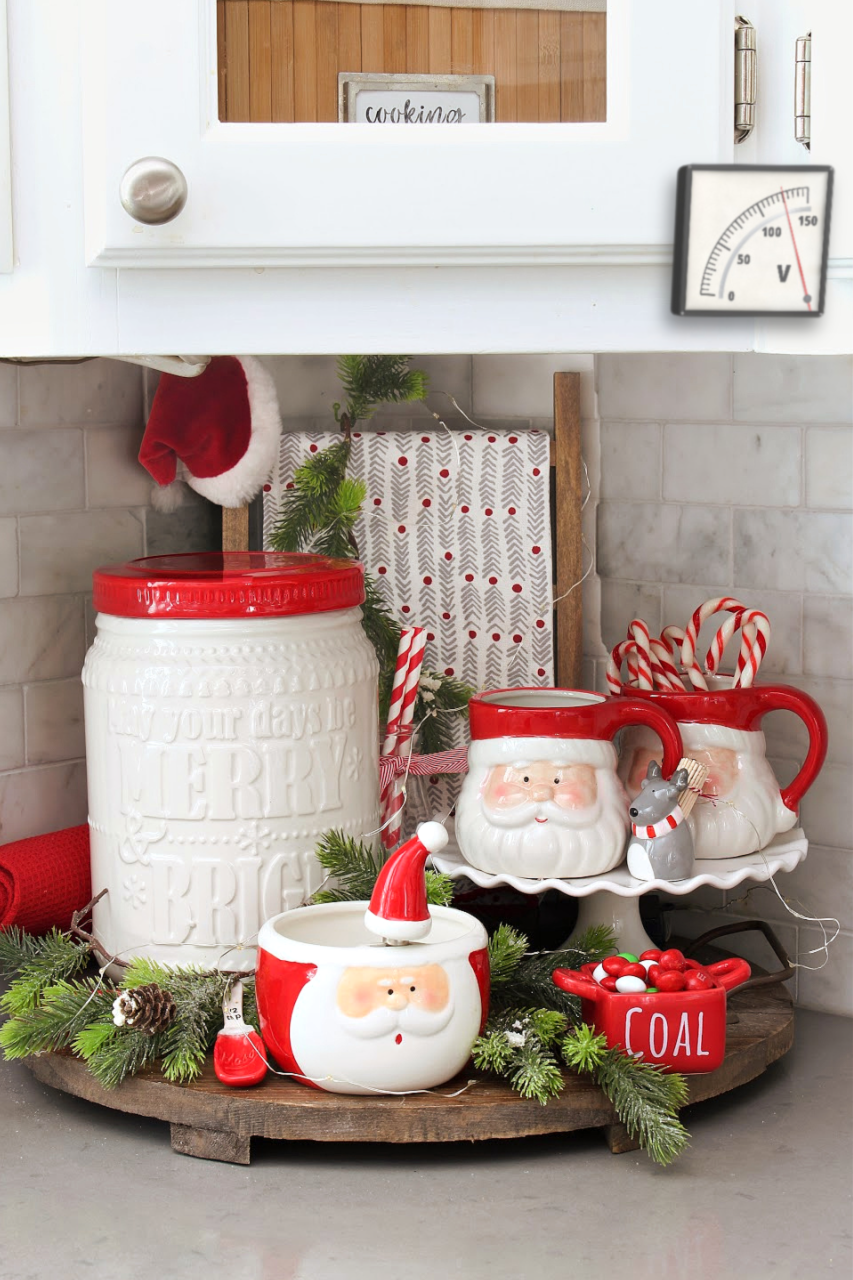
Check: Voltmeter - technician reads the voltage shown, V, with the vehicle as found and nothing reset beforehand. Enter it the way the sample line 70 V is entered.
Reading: 125 V
